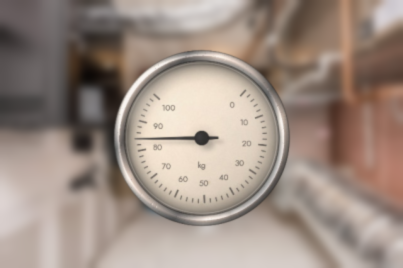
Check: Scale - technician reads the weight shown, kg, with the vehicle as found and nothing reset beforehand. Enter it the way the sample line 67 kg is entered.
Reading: 84 kg
